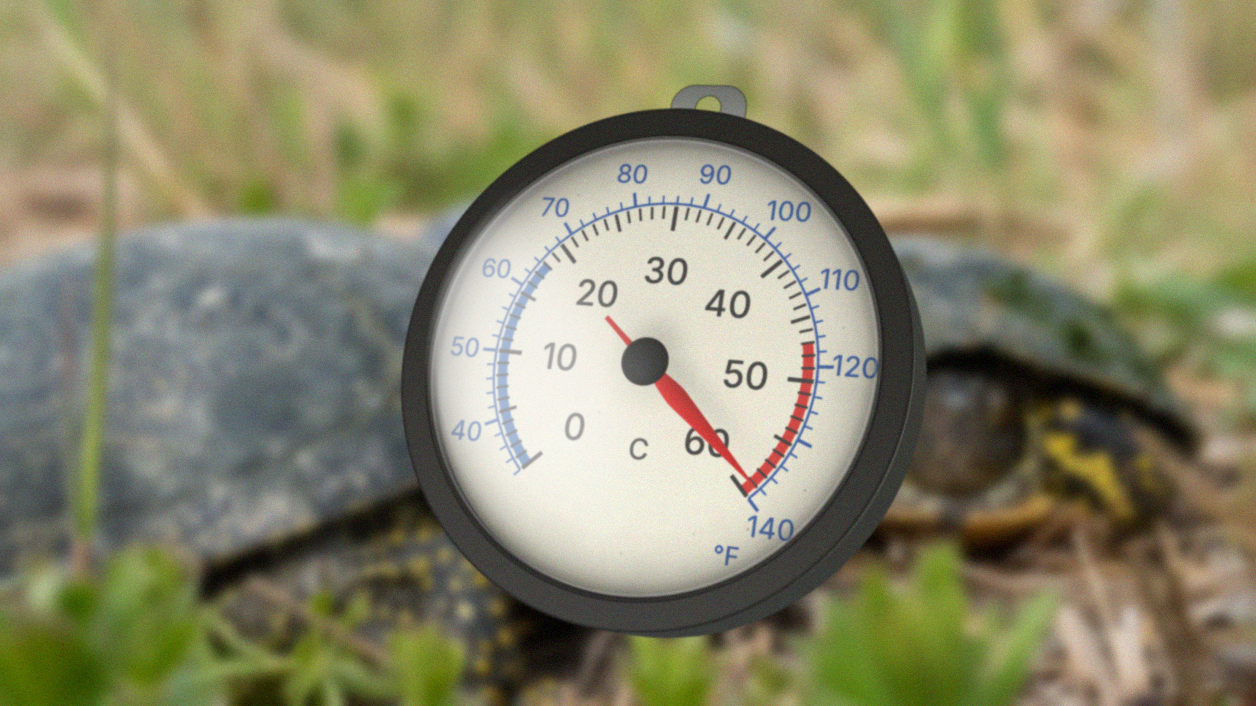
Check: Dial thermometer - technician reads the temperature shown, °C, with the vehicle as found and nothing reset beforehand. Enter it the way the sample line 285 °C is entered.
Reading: 59 °C
